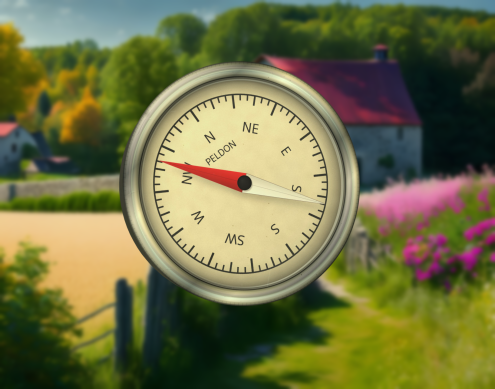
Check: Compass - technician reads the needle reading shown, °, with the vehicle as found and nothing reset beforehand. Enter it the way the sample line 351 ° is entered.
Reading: 320 °
